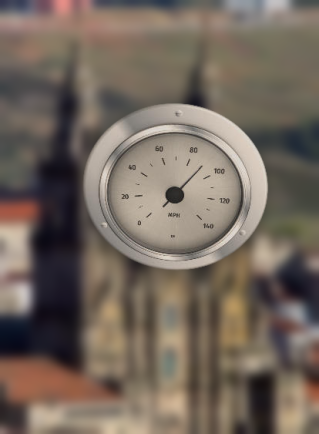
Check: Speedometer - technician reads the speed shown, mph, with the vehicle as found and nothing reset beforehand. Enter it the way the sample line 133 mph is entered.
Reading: 90 mph
